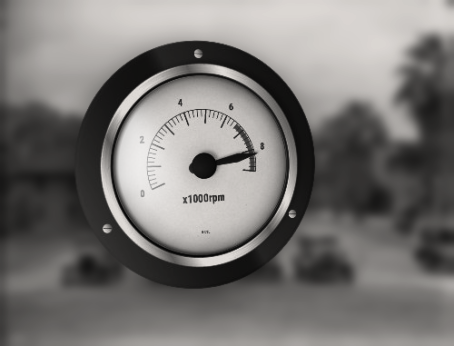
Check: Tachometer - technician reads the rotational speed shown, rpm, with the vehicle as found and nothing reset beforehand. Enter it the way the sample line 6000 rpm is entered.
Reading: 8200 rpm
